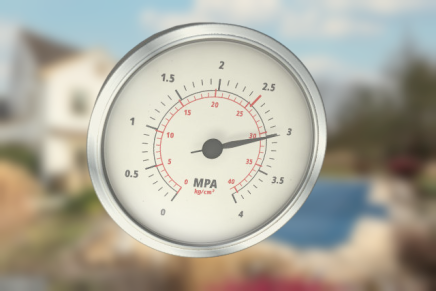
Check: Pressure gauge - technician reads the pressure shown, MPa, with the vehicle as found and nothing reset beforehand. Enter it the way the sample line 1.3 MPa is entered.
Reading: 3 MPa
